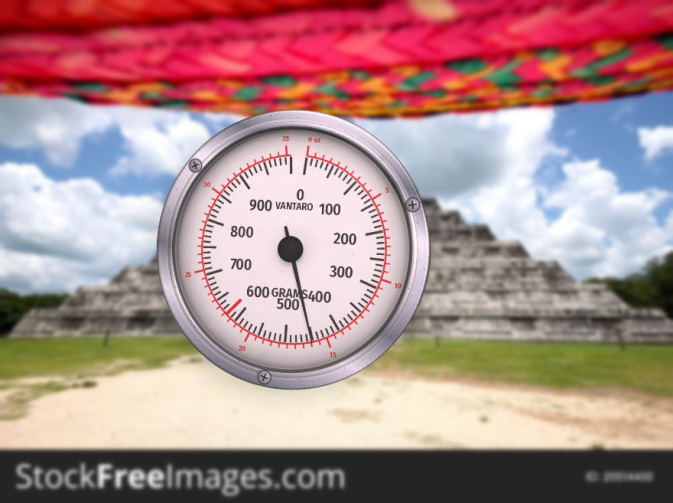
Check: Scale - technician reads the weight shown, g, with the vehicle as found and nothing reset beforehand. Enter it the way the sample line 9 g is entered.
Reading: 450 g
